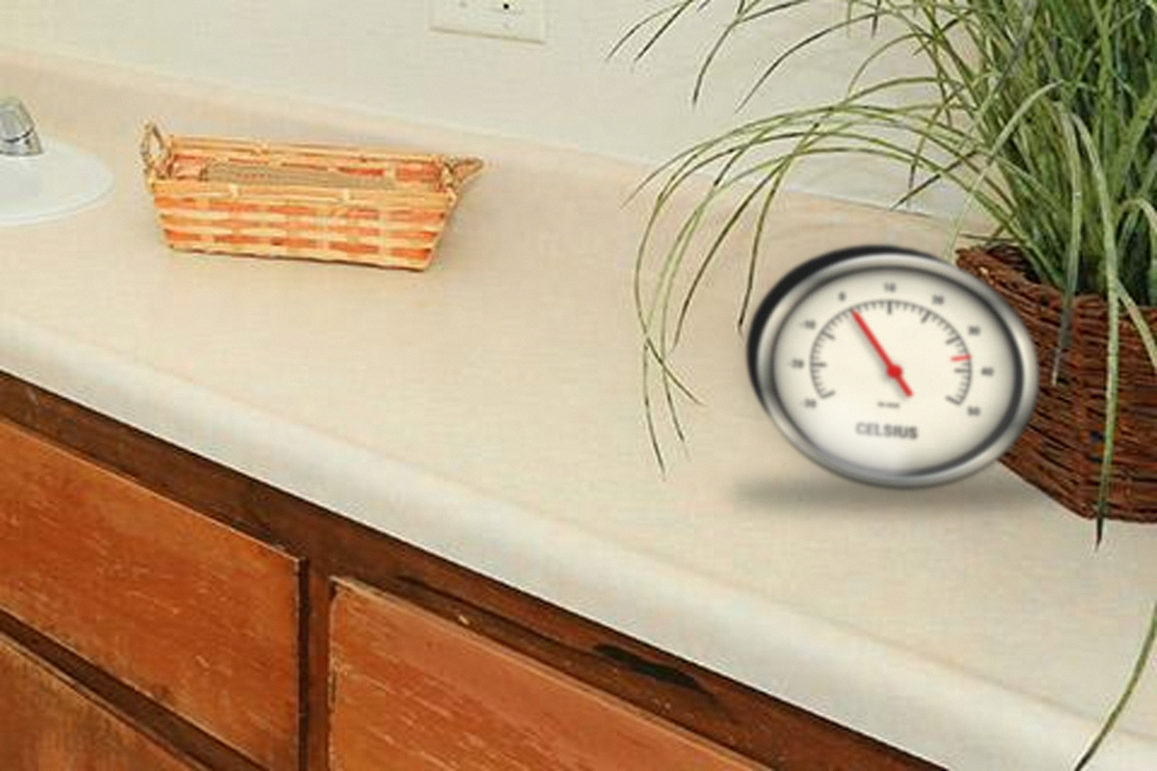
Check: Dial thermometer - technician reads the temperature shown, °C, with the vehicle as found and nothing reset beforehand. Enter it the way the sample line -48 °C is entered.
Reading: 0 °C
